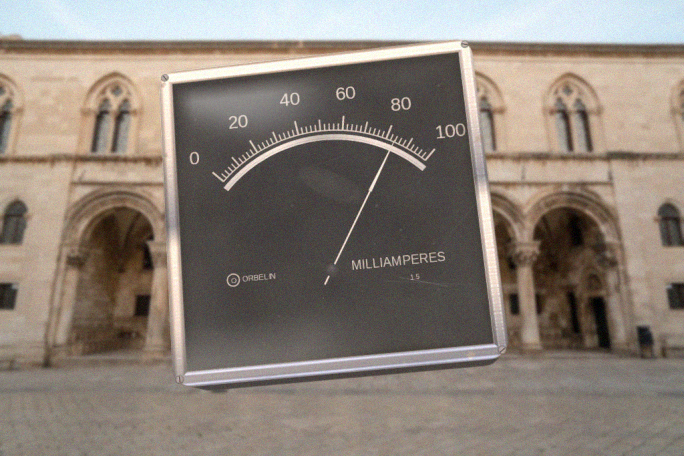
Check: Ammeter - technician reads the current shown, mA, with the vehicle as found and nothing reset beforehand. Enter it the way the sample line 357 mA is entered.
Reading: 84 mA
